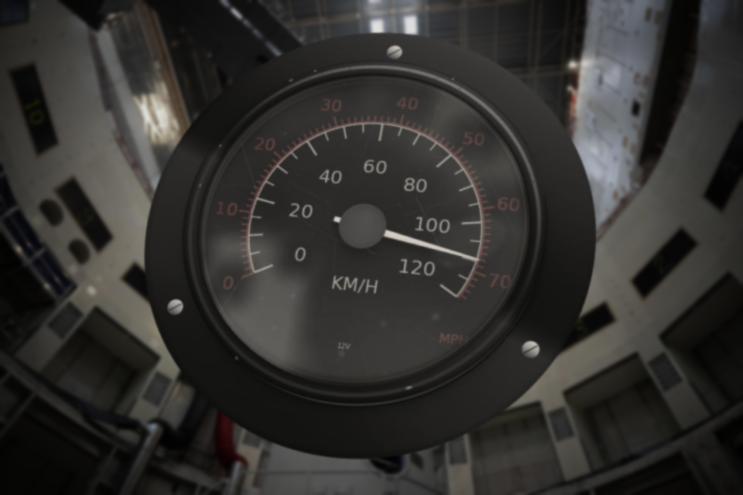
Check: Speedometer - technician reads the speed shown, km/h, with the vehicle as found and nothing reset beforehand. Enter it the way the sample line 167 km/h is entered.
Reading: 110 km/h
